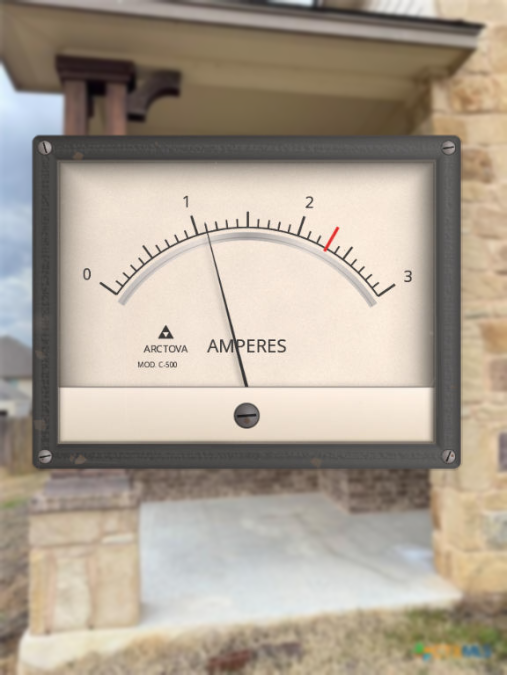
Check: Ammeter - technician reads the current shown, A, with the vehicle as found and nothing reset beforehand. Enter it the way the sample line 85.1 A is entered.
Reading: 1.1 A
